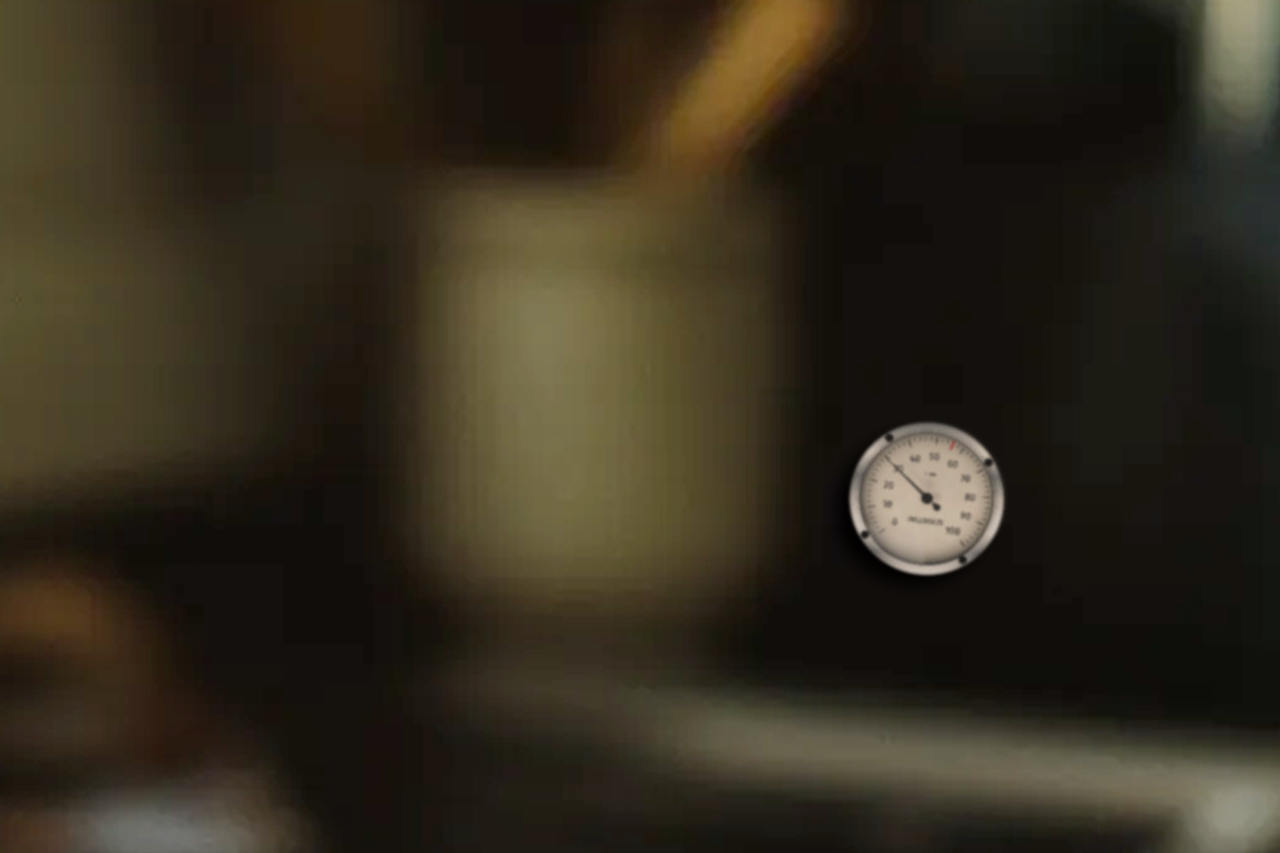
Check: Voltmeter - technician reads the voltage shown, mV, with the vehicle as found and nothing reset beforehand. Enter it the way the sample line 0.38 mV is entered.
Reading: 30 mV
